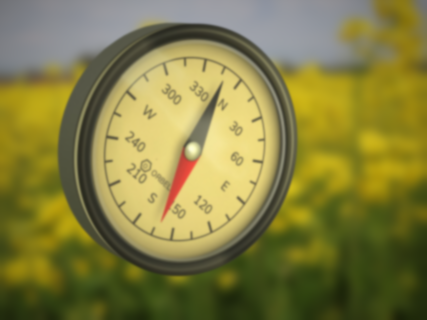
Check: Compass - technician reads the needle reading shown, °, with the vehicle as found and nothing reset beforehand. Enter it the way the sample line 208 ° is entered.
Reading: 165 °
